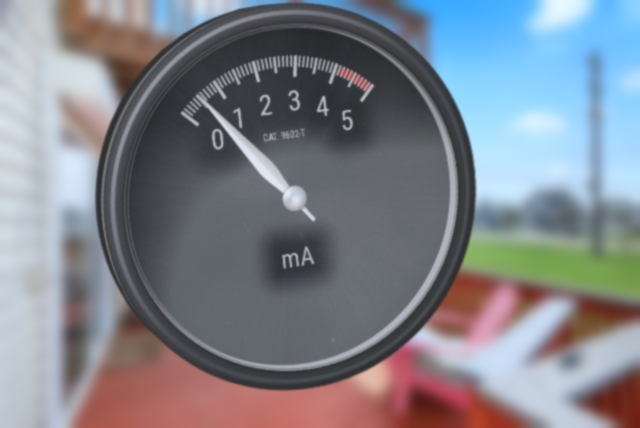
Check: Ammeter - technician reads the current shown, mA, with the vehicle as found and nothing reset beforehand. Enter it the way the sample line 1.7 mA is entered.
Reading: 0.5 mA
